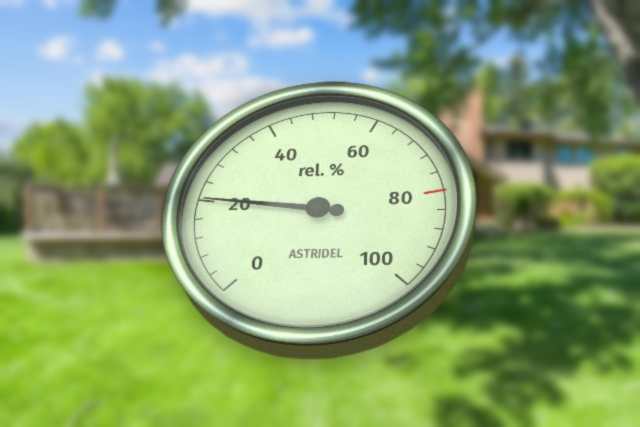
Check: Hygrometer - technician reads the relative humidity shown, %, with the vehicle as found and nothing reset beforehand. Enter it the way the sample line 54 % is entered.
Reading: 20 %
